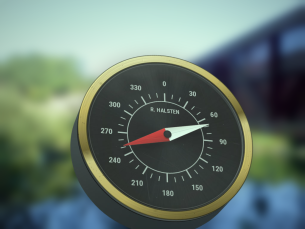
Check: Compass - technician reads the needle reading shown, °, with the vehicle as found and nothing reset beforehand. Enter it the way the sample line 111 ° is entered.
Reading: 250 °
